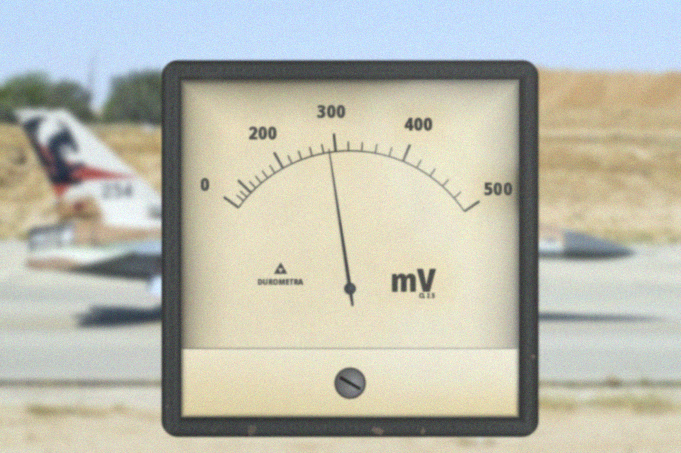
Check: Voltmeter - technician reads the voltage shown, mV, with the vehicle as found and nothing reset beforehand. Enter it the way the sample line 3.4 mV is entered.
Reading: 290 mV
